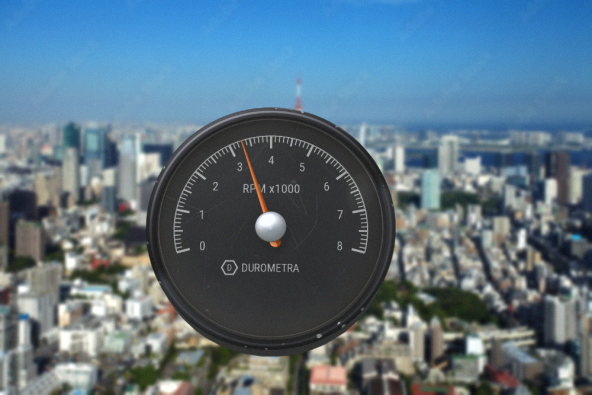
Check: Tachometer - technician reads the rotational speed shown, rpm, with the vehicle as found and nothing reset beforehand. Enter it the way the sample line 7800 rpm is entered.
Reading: 3300 rpm
